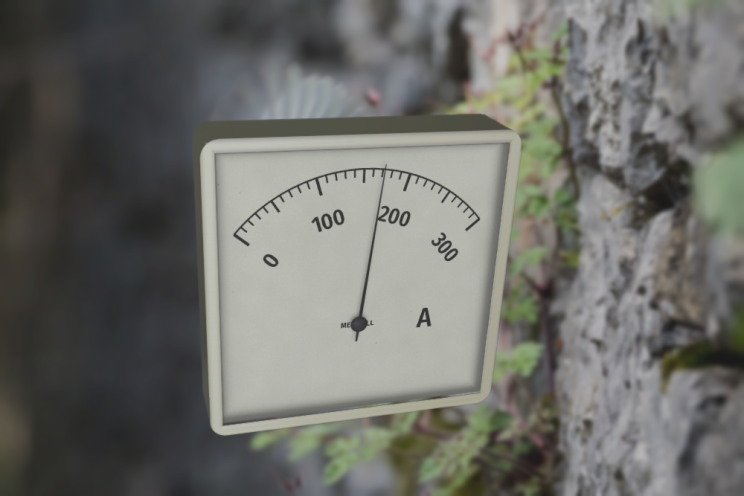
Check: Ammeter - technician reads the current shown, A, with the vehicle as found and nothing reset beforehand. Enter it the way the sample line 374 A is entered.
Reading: 170 A
